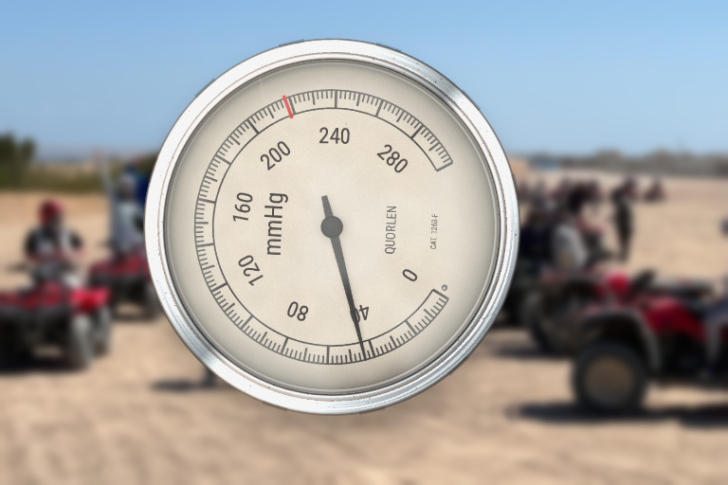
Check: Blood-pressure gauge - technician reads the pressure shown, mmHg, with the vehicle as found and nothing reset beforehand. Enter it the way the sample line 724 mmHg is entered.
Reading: 44 mmHg
